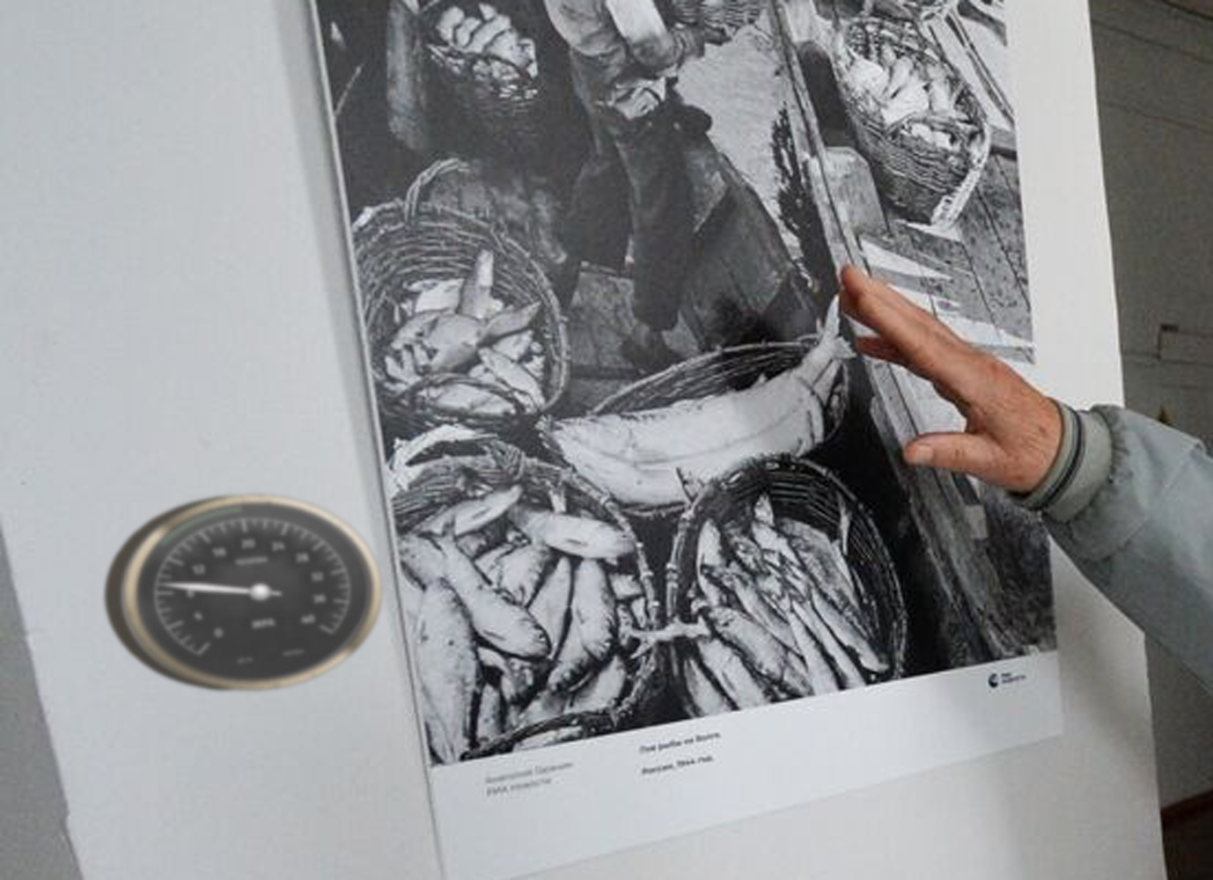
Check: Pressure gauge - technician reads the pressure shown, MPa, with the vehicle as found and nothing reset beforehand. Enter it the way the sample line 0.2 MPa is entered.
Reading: 9 MPa
